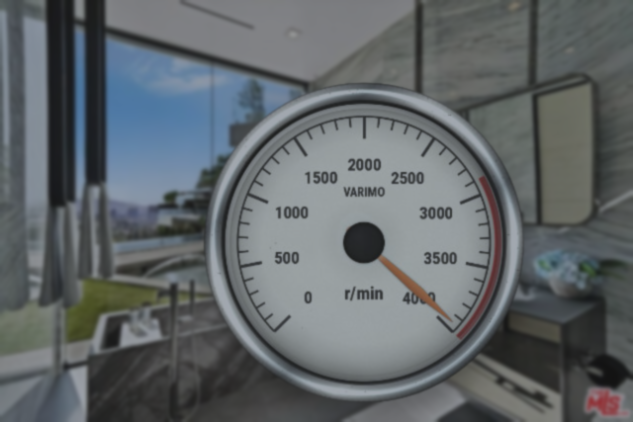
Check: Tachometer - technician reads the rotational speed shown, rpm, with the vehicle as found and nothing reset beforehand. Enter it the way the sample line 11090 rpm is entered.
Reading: 3950 rpm
